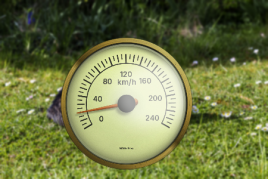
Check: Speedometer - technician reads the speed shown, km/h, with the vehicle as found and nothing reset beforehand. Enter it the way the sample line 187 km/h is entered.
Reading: 20 km/h
